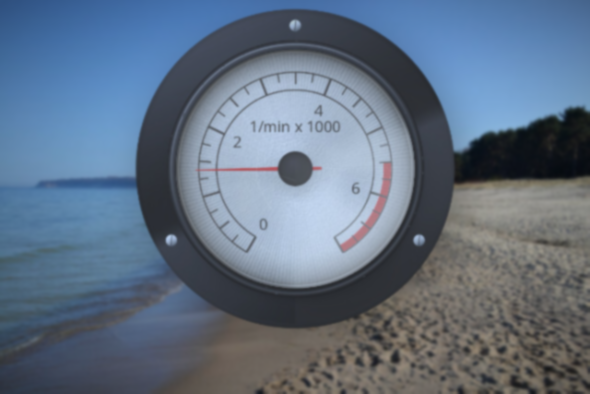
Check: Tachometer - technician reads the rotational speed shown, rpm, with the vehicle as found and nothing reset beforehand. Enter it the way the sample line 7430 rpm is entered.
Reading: 1375 rpm
